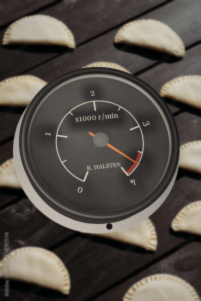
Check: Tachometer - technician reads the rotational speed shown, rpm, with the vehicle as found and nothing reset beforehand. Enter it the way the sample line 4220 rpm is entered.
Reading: 3750 rpm
